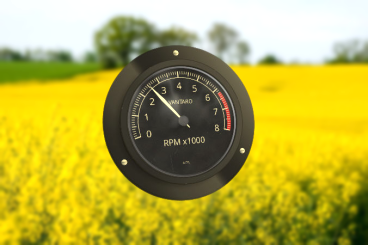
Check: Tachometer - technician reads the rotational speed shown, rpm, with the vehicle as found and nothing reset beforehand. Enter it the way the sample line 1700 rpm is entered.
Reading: 2500 rpm
